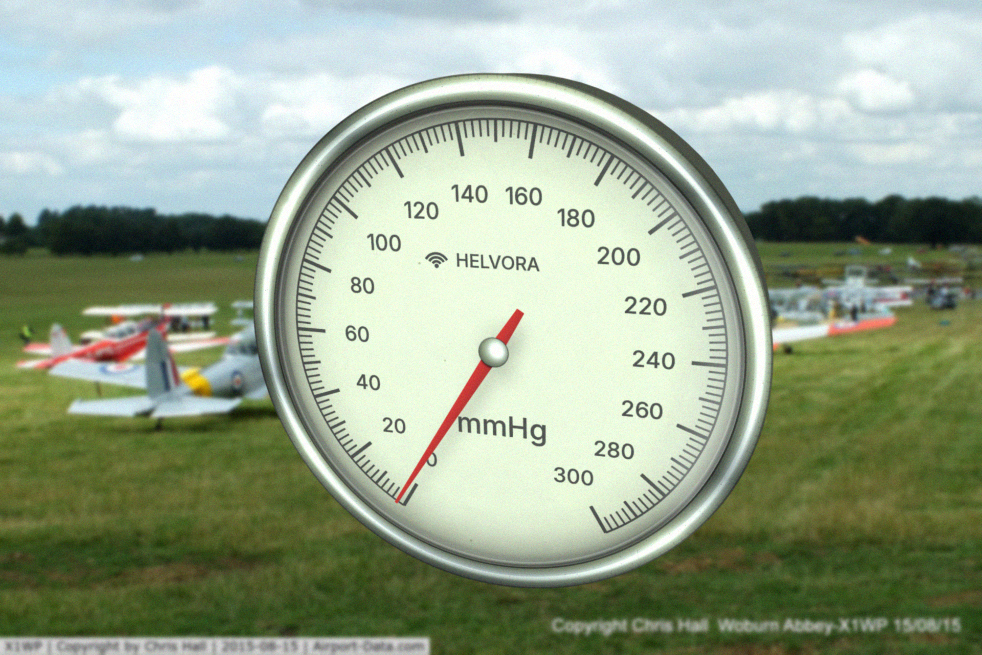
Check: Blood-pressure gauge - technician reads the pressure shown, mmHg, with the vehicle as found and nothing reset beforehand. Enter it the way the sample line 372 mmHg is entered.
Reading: 2 mmHg
